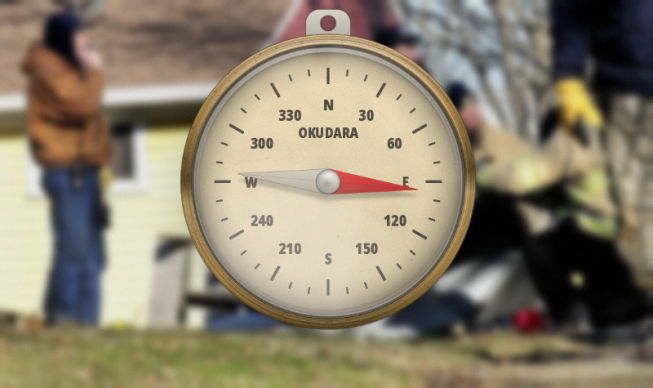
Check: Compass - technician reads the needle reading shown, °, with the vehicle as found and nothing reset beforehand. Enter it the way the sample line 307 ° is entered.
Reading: 95 °
